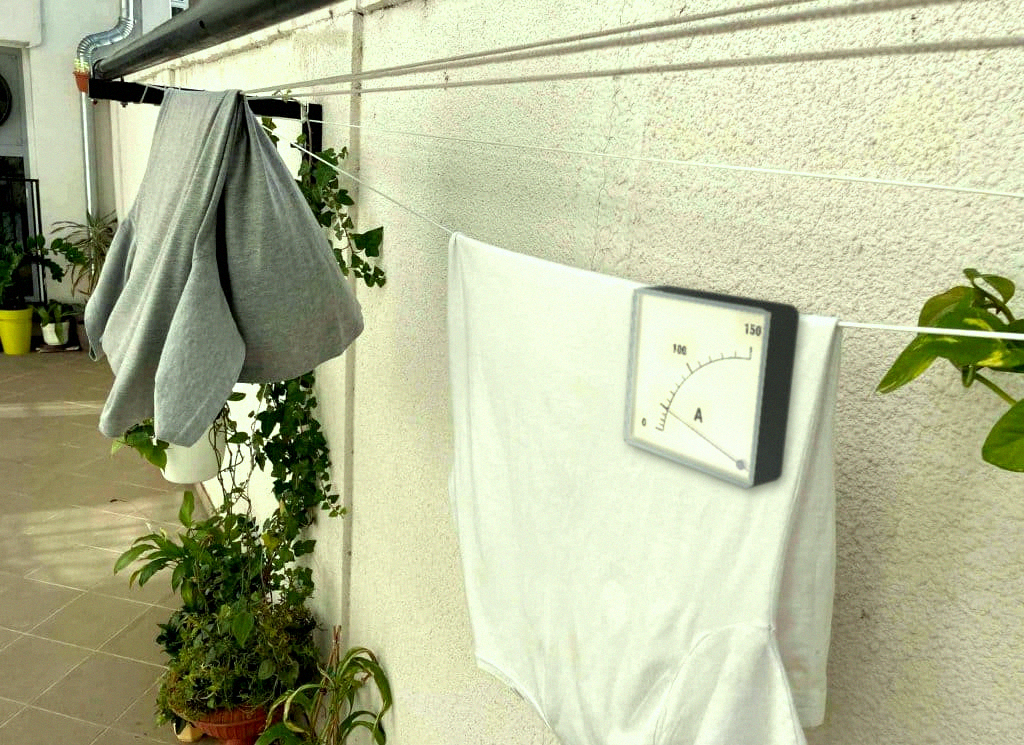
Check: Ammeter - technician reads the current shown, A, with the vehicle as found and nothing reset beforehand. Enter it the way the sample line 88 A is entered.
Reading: 50 A
